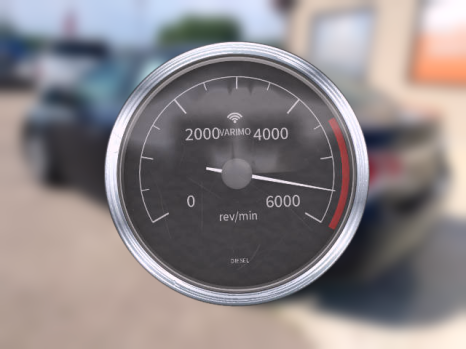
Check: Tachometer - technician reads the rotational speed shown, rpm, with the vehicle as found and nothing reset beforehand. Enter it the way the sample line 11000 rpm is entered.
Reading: 5500 rpm
